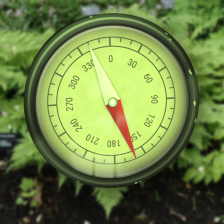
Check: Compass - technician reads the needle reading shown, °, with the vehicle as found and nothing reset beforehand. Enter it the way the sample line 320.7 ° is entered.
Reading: 160 °
